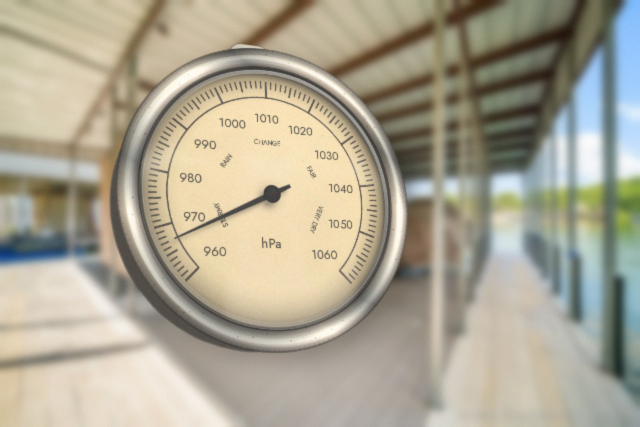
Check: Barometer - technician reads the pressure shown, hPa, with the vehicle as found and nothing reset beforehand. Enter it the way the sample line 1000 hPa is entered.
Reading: 967 hPa
